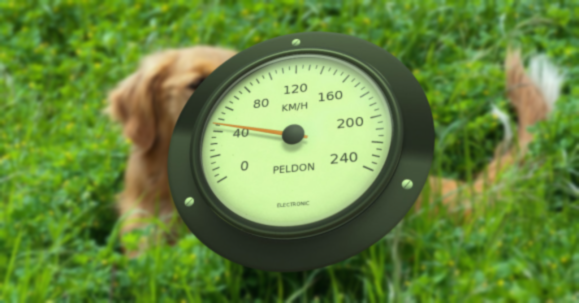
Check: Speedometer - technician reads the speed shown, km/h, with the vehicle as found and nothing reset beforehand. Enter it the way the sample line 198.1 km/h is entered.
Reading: 45 km/h
